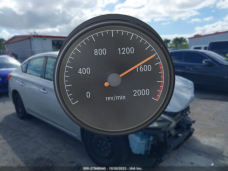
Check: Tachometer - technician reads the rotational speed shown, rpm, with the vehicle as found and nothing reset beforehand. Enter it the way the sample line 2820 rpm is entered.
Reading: 1500 rpm
